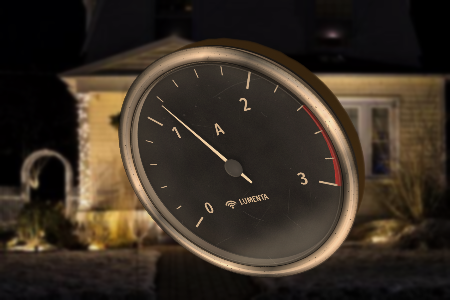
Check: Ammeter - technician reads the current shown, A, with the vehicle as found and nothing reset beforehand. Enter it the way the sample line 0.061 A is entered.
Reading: 1.2 A
